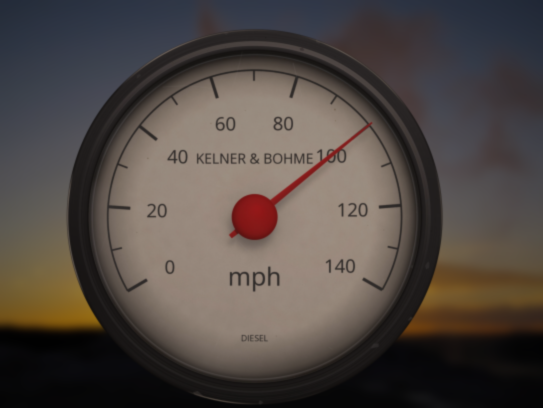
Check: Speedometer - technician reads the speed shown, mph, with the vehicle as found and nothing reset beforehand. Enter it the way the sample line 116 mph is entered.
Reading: 100 mph
